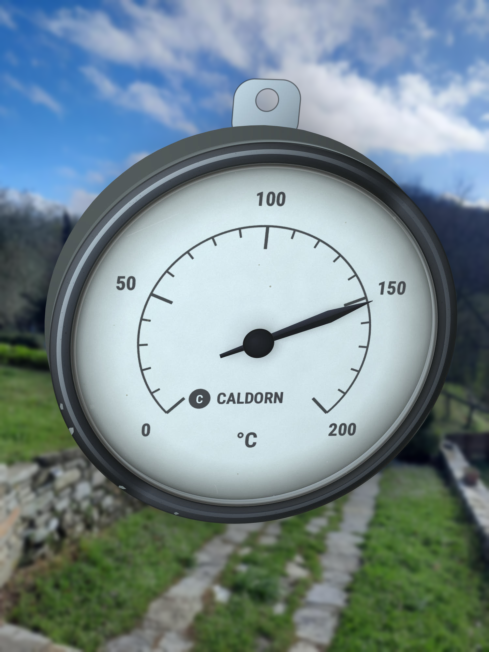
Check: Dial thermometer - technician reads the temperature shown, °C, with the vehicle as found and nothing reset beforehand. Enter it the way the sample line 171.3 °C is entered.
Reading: 150 °C
